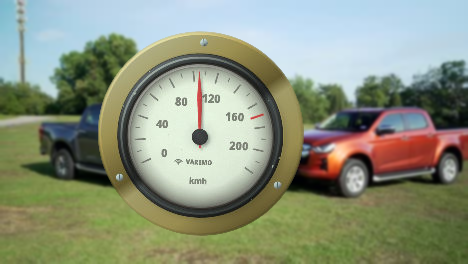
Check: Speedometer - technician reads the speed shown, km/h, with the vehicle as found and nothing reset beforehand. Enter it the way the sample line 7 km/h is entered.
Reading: 105 km/h
